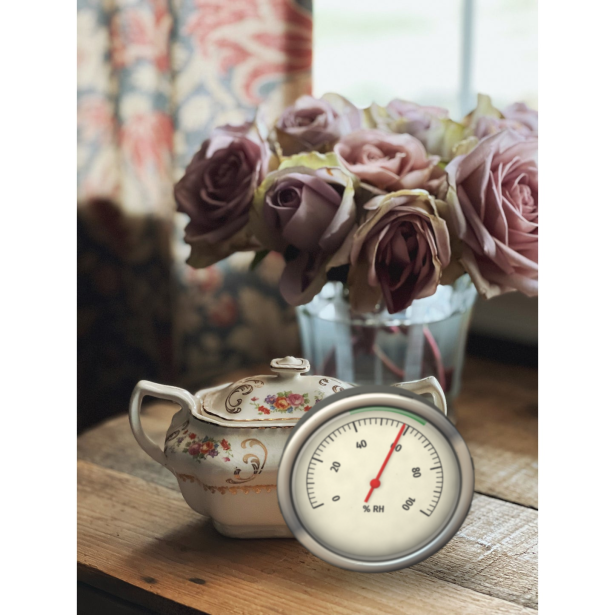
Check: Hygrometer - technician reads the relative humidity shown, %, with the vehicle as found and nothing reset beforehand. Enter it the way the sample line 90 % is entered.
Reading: 58 %
